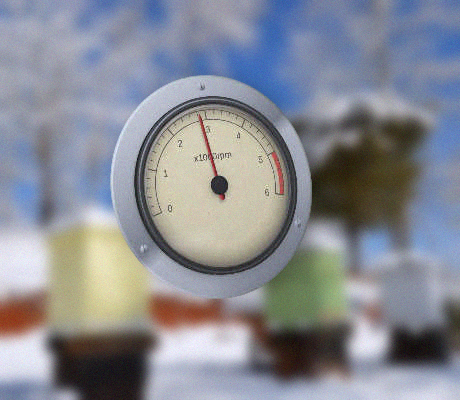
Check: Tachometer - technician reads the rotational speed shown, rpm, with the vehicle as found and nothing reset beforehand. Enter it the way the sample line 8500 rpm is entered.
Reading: 2800 rpm
